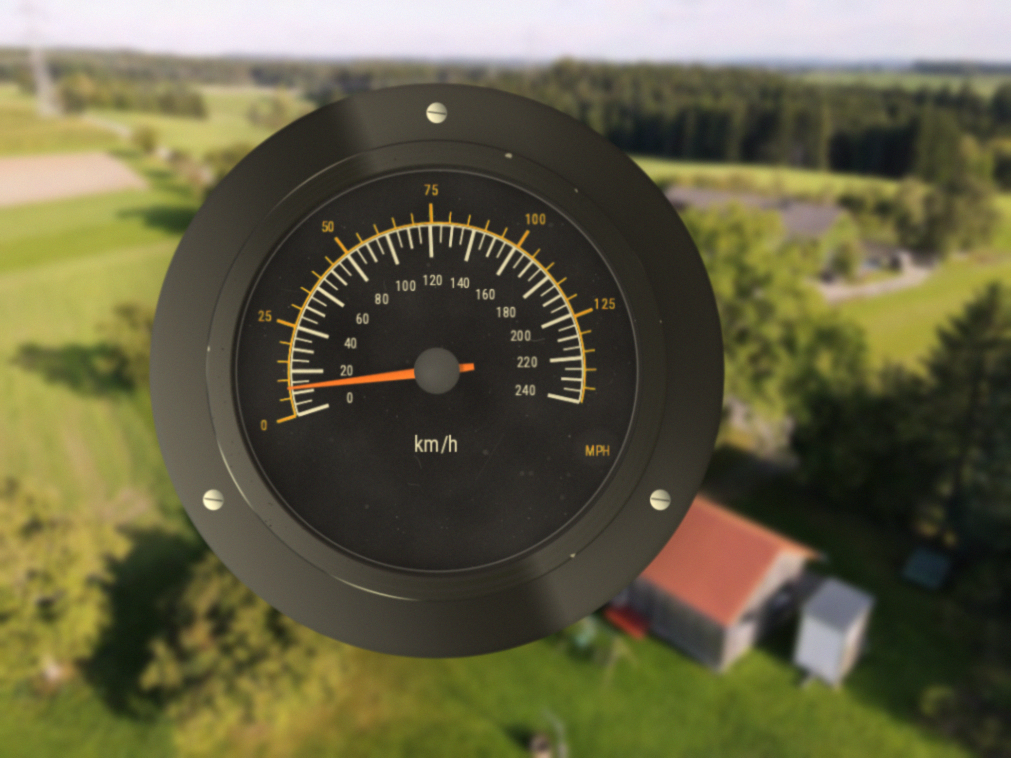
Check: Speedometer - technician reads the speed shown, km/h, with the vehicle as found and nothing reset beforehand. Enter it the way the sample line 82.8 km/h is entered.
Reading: 12.5 km/h
